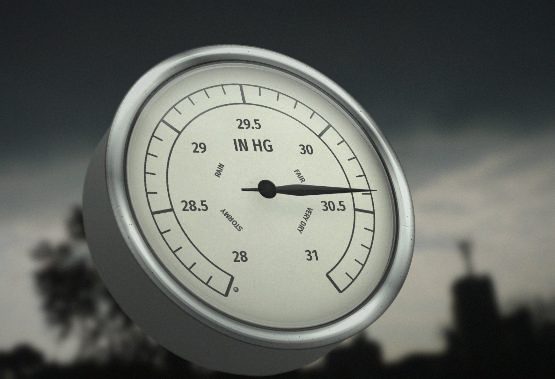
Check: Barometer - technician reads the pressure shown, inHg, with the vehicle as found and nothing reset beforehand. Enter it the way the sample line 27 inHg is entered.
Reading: 30.4 inHg
